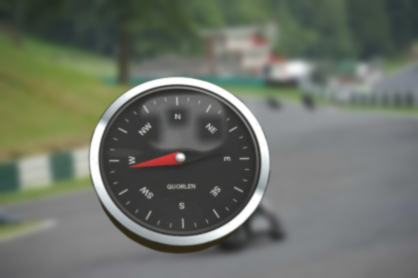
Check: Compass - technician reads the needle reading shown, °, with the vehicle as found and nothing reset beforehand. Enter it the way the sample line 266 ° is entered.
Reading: 260 °
